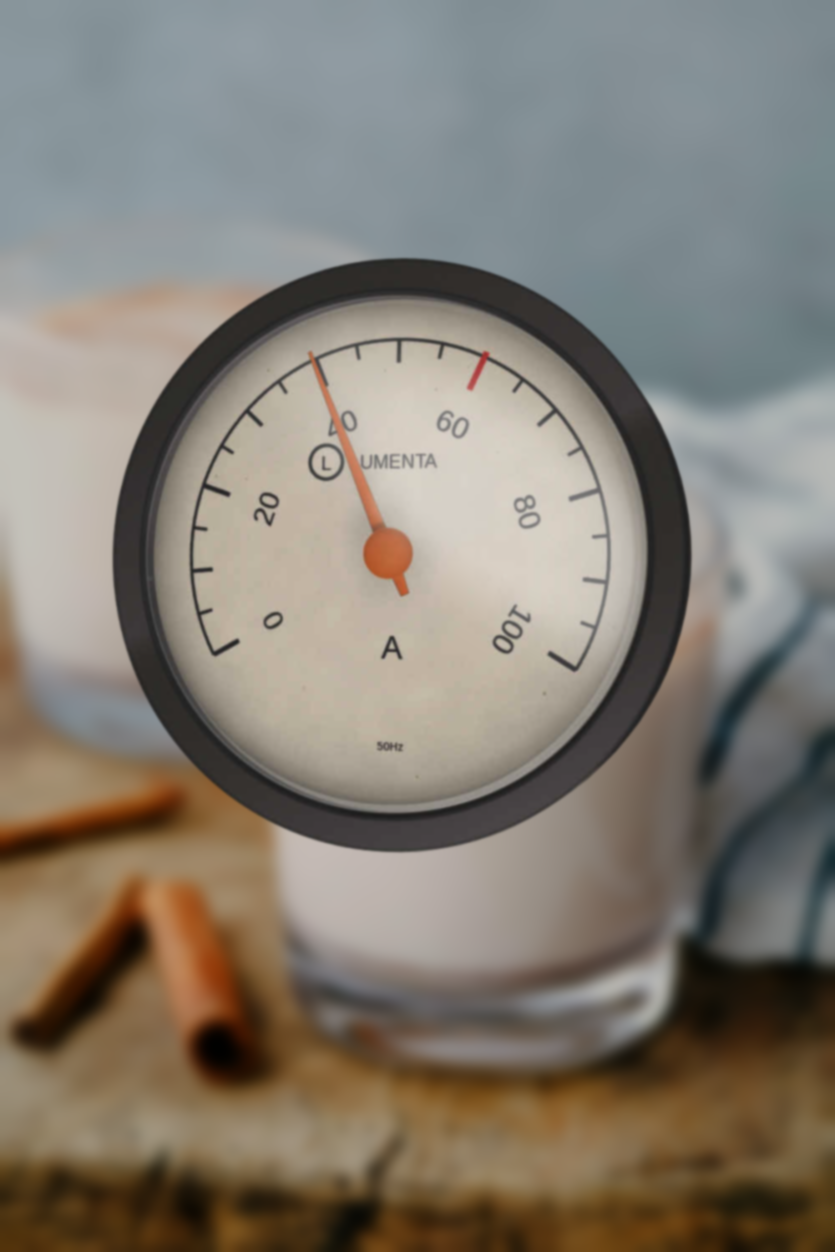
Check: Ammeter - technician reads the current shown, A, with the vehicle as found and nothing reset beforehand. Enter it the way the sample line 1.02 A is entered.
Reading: 40 A
